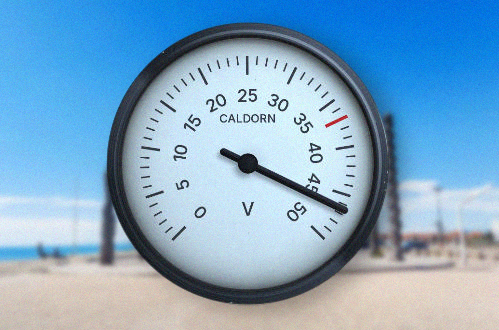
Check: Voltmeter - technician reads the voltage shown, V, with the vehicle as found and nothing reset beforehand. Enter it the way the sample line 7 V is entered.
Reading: 46.5 V
